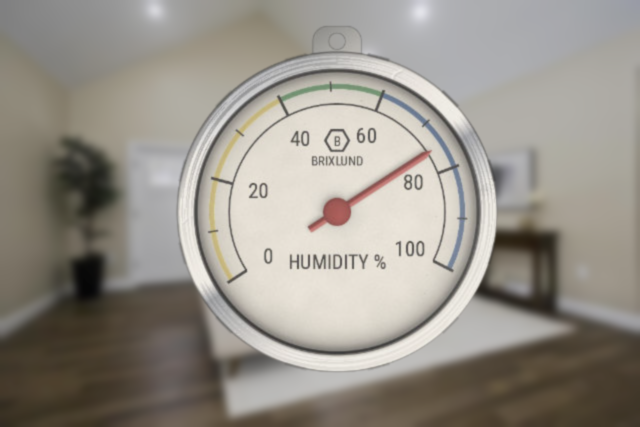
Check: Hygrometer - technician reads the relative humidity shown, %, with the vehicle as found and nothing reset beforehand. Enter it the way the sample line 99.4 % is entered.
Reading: 75 %
